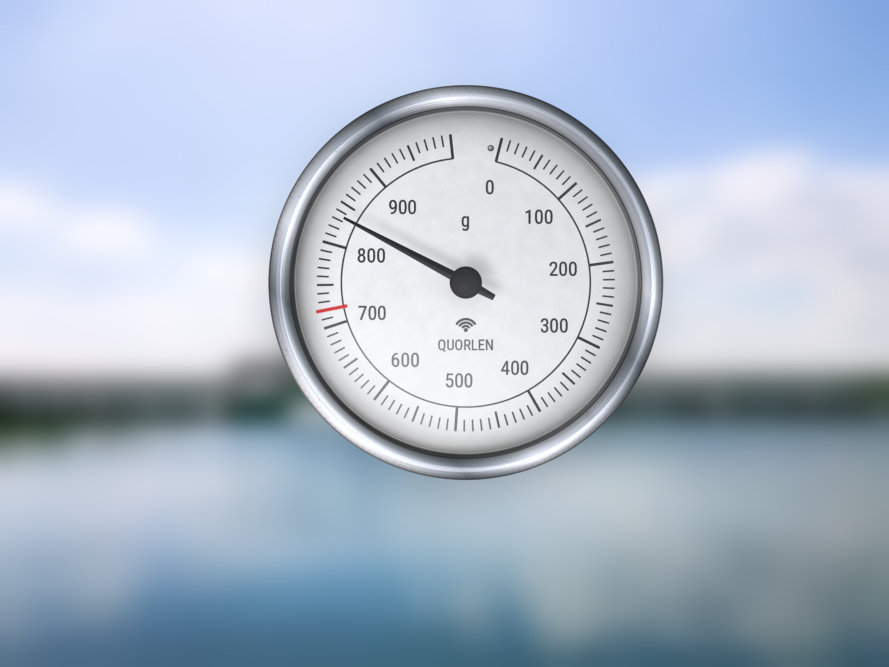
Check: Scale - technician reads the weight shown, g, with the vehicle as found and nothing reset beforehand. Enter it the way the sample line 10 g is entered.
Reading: 835 g
